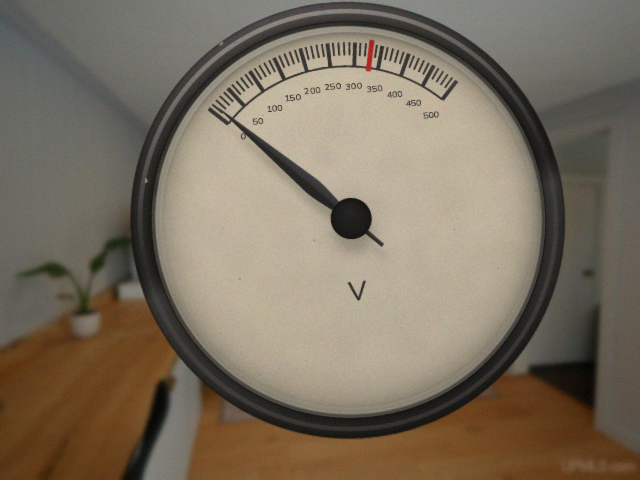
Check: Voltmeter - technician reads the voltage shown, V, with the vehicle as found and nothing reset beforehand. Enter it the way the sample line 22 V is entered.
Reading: 10 V
